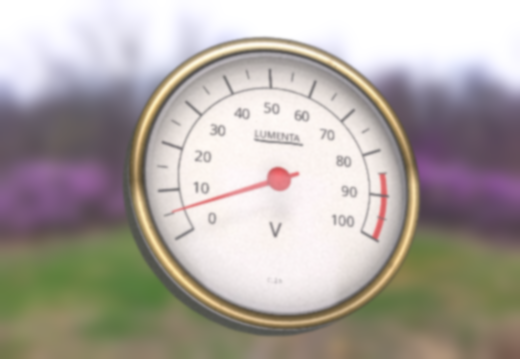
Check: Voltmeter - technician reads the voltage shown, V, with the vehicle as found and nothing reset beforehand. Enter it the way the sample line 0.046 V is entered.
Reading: 5 V
